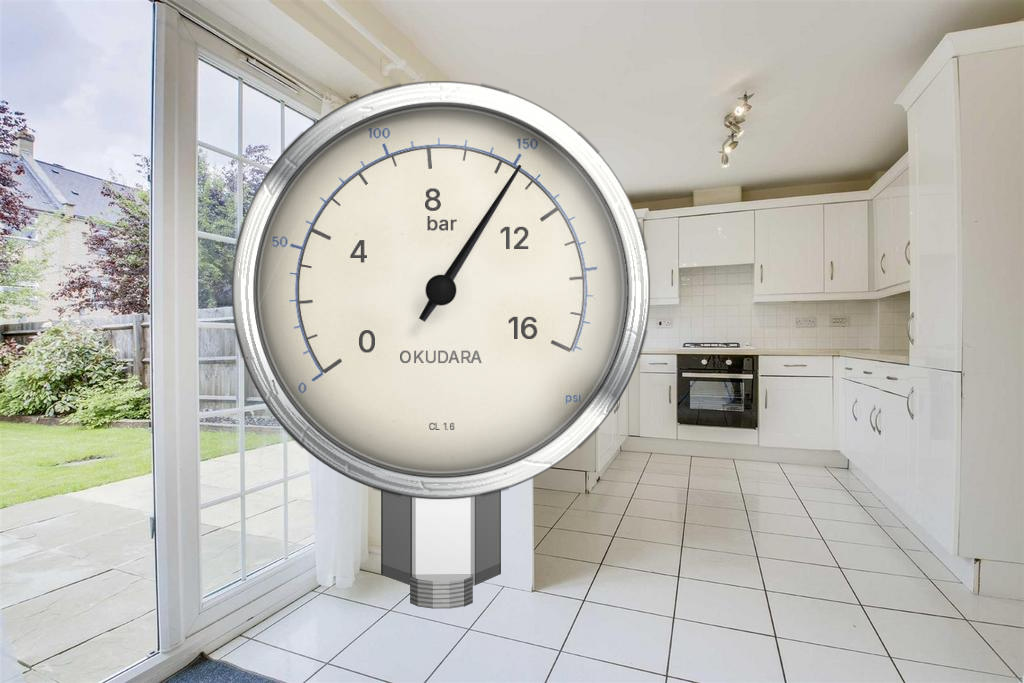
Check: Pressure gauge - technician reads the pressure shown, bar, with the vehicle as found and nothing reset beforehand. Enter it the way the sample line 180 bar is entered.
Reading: 10.5 bar
